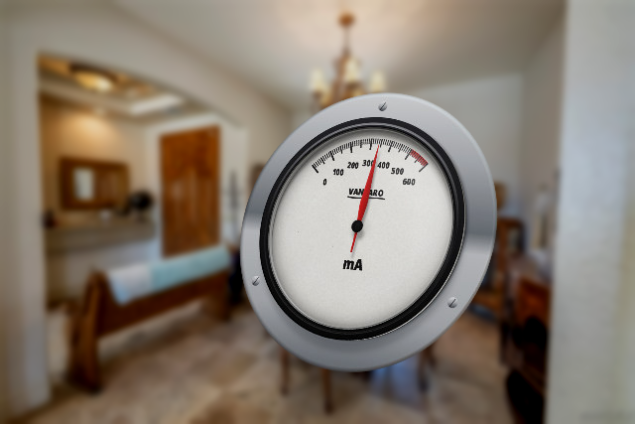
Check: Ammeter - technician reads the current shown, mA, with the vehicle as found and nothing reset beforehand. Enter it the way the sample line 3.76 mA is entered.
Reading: 350 mA
